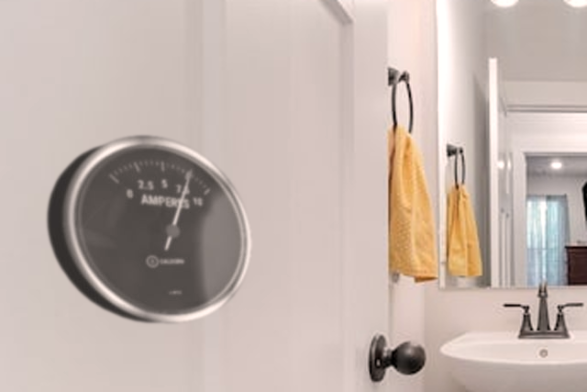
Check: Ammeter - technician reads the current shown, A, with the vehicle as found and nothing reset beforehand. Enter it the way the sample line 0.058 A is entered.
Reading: 7.5 A
